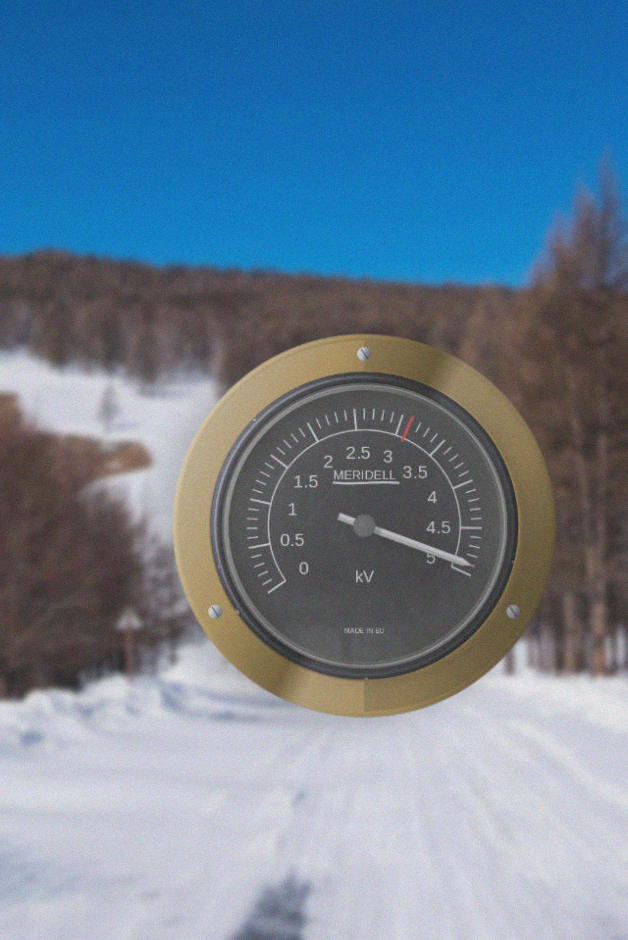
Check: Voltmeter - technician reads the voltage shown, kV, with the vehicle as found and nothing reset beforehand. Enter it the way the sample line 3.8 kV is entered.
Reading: 4.9 kV
